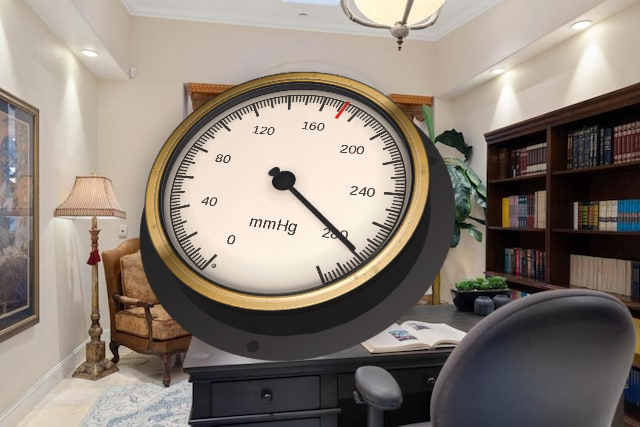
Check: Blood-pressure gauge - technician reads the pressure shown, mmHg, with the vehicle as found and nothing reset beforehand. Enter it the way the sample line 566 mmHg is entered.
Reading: 280 mmHg
